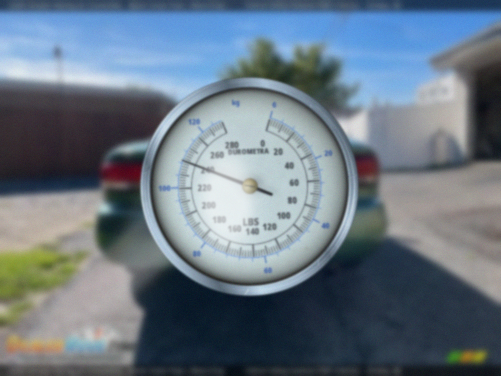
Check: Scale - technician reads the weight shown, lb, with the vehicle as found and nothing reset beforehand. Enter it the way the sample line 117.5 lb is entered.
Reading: 240 lb
